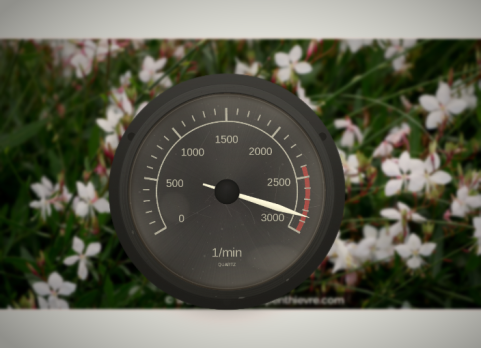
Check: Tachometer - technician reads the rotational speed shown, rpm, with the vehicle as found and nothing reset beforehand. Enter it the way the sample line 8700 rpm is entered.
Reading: 2850 rpm
